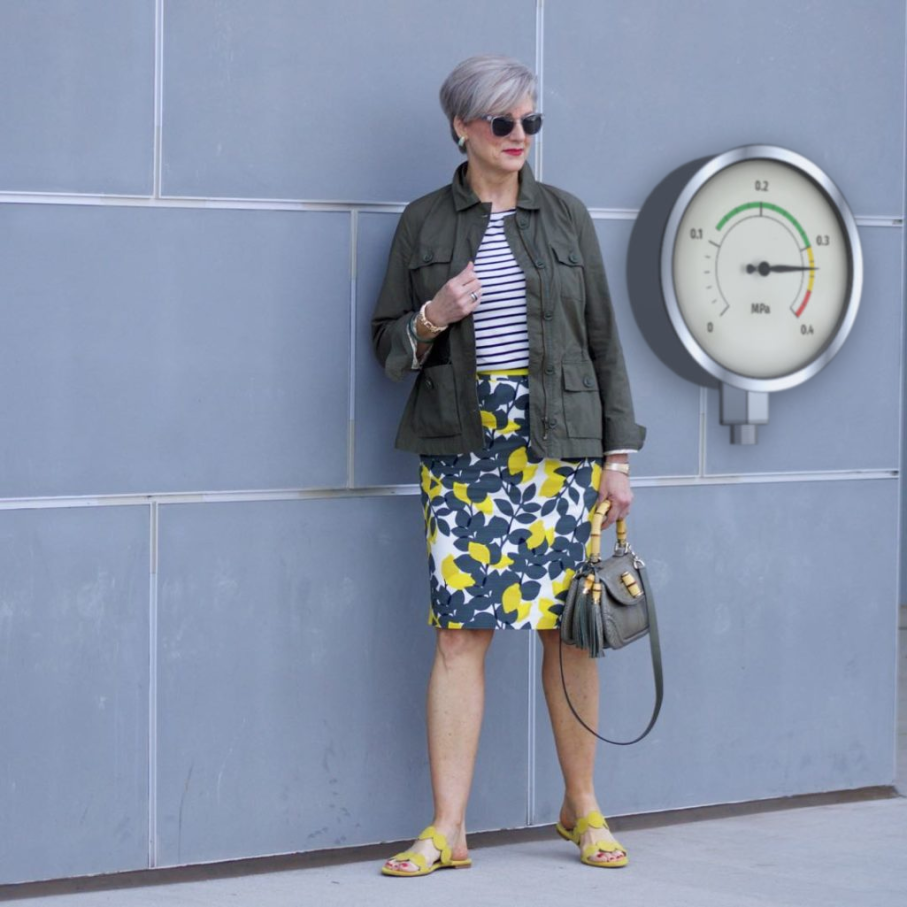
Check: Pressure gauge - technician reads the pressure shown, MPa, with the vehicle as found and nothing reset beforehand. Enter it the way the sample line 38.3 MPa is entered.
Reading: 0.33 MPa
